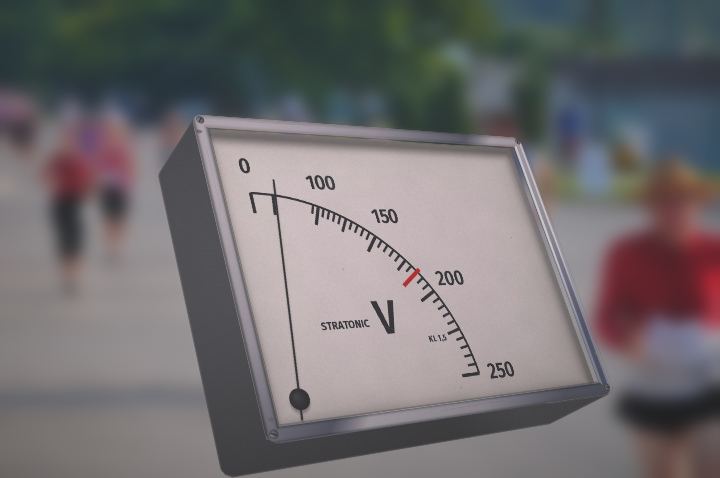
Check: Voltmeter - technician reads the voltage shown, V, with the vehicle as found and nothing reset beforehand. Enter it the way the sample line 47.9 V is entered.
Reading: 50 V
